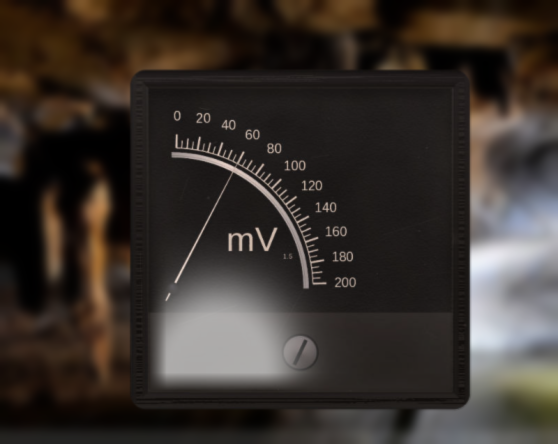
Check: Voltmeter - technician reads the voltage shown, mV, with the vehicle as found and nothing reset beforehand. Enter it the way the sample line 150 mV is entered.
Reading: 60 mV
